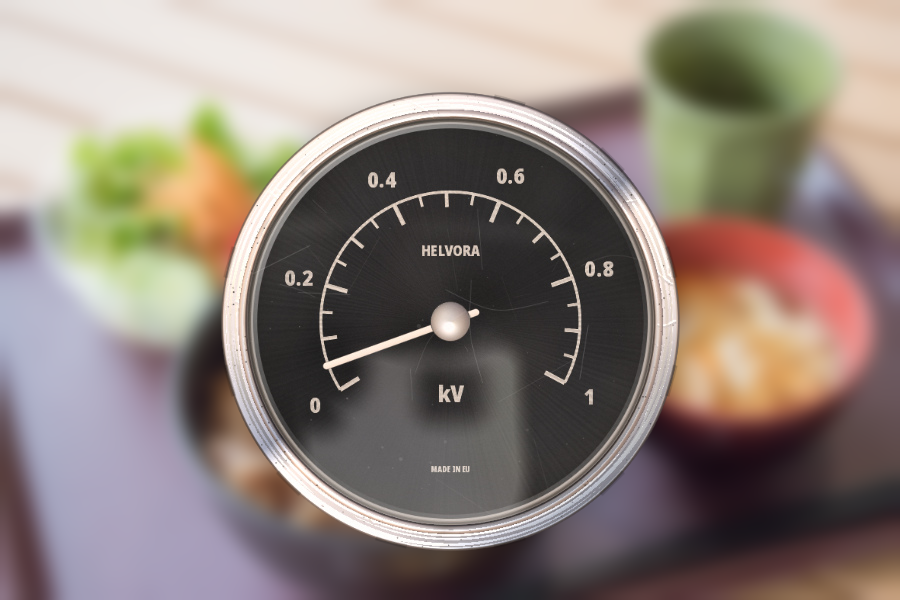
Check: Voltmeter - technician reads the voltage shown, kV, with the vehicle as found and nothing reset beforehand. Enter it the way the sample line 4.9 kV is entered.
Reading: 0.05 kV
